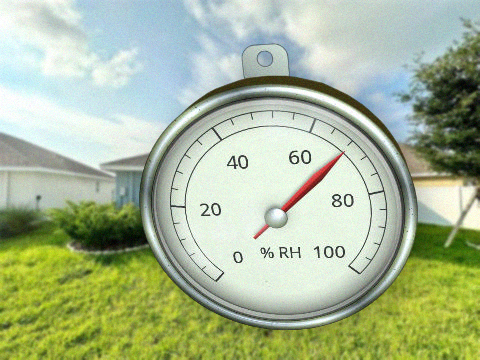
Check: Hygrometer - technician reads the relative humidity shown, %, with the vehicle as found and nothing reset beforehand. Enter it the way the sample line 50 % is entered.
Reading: 68 %
